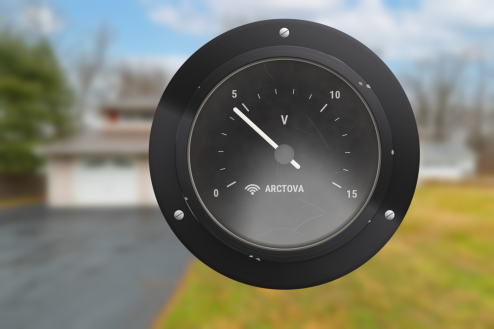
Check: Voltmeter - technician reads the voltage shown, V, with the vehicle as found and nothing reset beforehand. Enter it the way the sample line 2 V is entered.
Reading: 4.5 V
